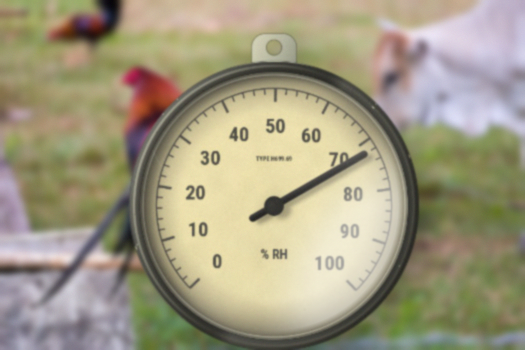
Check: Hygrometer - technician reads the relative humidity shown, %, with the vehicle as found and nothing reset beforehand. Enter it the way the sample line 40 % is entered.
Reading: 72 %
